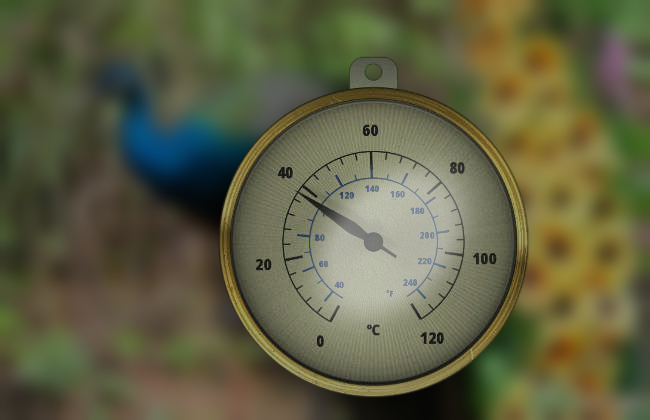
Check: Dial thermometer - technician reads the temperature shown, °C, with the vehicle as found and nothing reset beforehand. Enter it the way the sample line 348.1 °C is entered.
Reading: 38 °C
